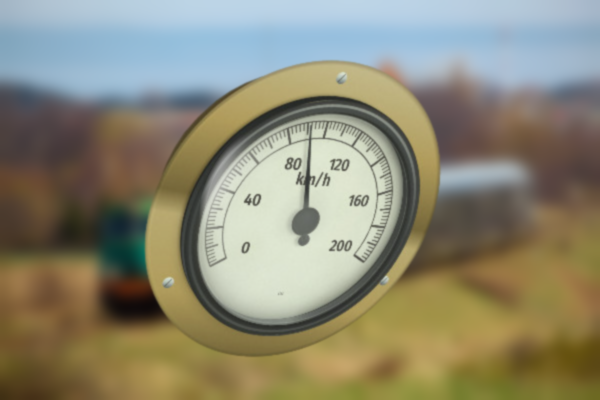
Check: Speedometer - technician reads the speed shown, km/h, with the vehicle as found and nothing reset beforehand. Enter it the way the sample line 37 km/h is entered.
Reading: 90 km/h
